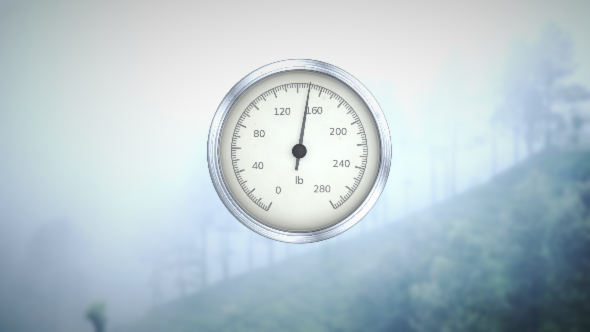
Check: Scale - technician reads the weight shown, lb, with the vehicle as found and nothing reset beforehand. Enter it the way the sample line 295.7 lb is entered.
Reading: 150 lb
